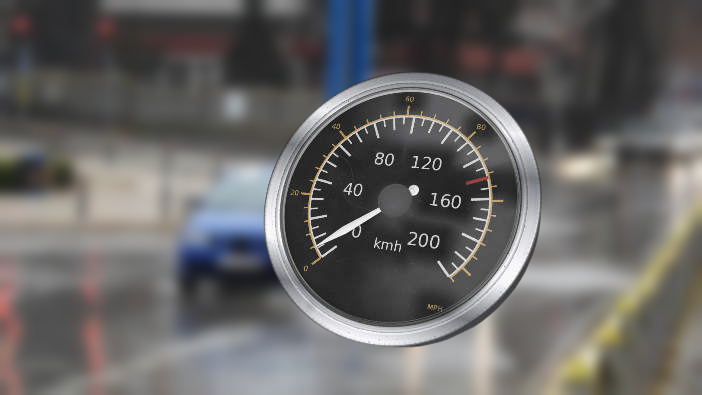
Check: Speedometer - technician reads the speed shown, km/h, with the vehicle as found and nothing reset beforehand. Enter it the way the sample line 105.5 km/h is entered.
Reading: 5 km/h
